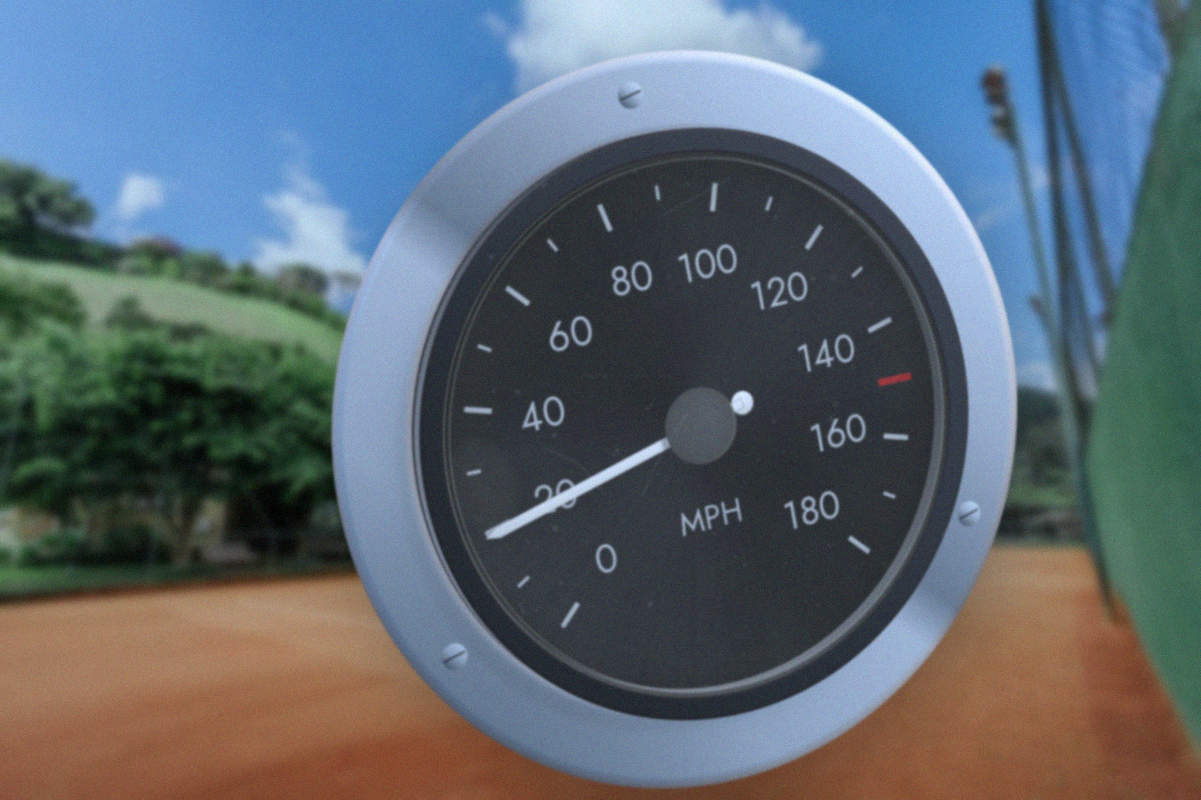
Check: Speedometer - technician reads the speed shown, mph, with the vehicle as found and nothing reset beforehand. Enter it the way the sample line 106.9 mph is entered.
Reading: 20 mph
